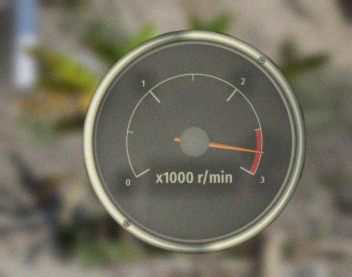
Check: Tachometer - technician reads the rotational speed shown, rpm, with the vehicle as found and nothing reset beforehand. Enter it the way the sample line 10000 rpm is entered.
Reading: 2750 rpm
